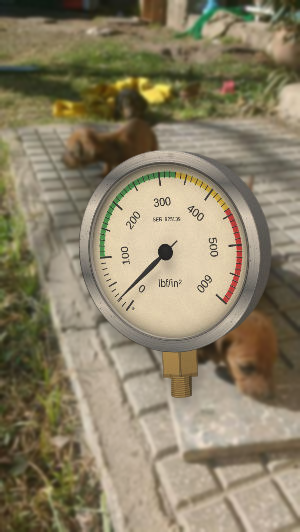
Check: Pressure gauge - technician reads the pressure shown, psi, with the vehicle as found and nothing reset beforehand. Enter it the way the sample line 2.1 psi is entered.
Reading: 20 psi
